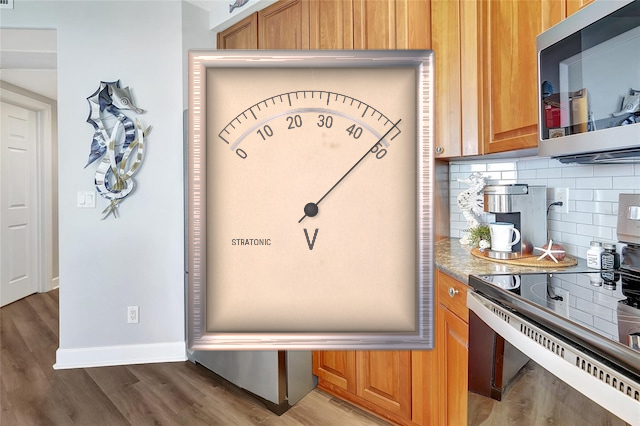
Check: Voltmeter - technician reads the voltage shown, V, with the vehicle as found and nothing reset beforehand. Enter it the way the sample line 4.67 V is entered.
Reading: 48 V
